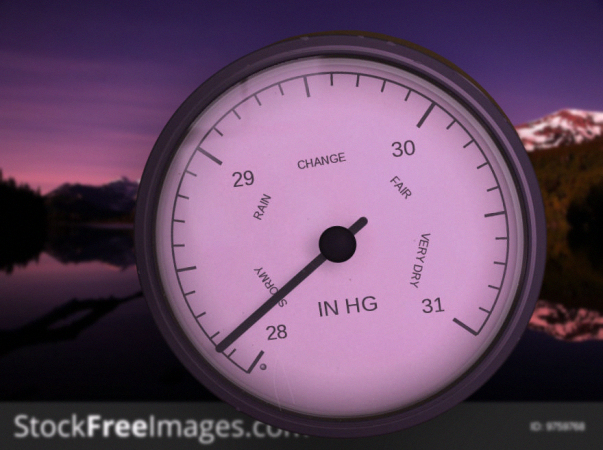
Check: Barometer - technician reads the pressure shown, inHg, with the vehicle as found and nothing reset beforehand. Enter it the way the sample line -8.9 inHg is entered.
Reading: 28.15 inHg
